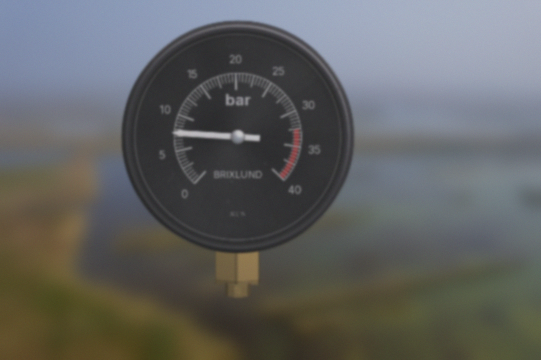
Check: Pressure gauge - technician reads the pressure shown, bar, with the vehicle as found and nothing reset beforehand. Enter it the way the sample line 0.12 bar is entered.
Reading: 7.5 bar
